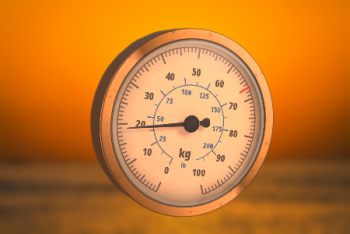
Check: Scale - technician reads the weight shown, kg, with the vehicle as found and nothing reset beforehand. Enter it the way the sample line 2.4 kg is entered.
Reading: 19 kg
